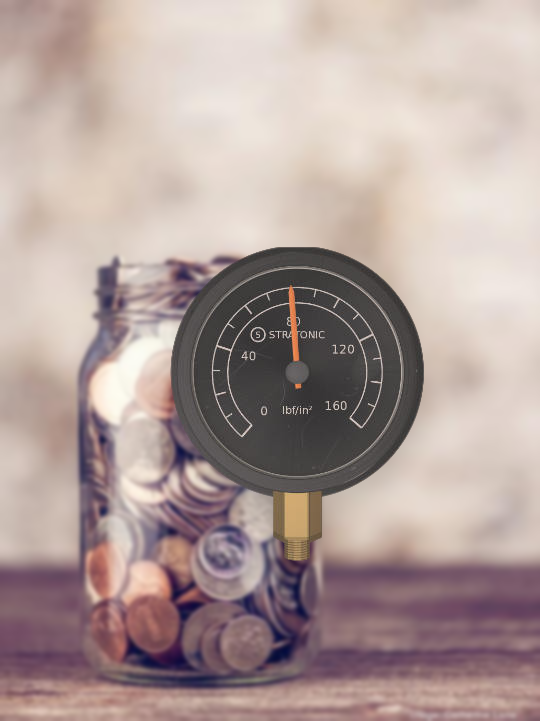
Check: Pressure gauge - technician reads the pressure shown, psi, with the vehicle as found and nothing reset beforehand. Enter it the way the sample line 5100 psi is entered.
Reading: 80 psi
